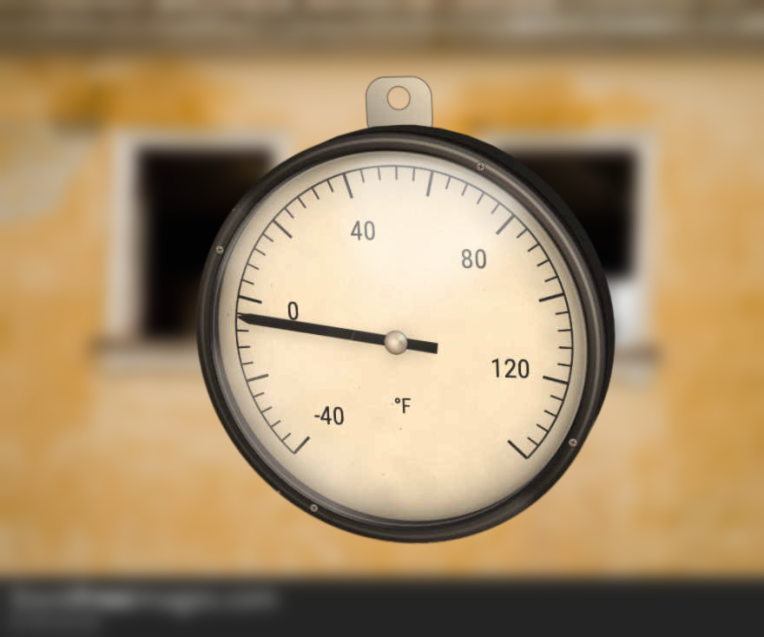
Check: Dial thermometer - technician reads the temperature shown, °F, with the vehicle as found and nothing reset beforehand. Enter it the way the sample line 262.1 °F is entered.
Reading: -4 °F
